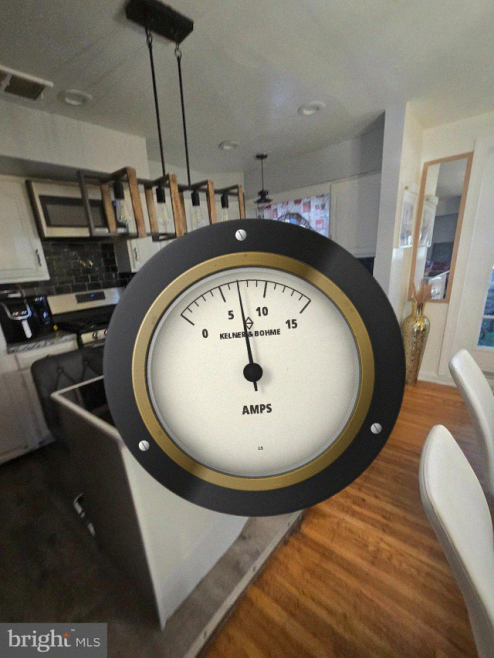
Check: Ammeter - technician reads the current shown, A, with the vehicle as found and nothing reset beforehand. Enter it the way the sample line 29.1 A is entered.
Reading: 7 A
